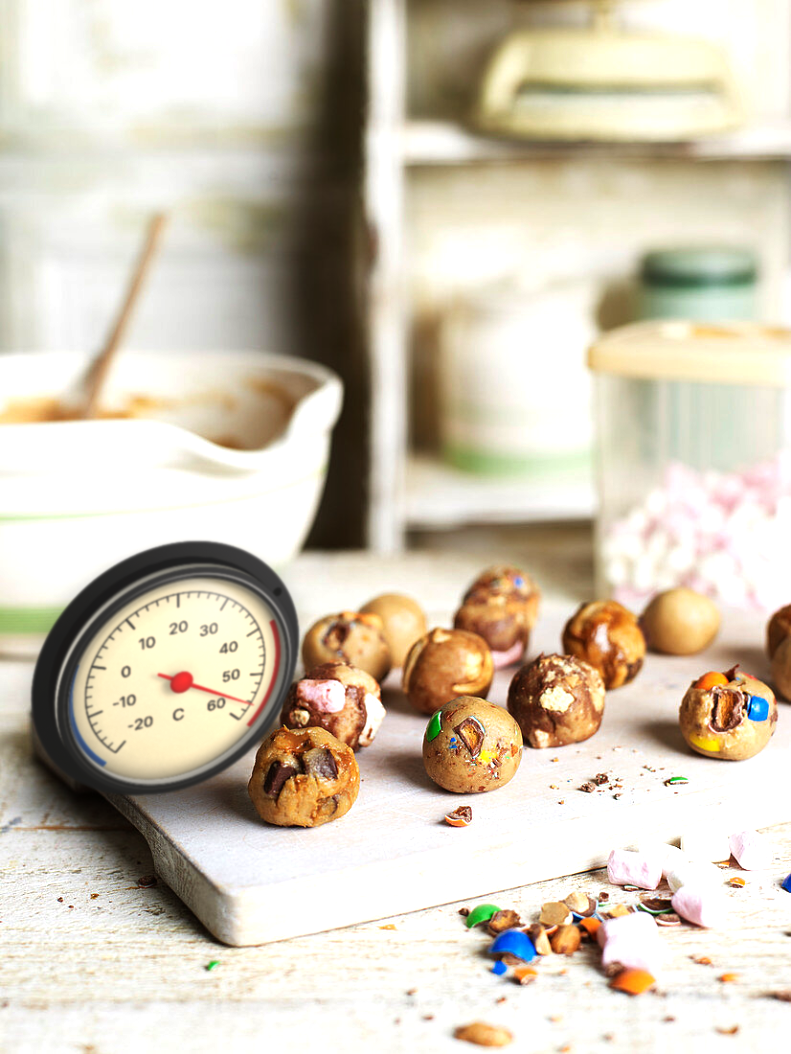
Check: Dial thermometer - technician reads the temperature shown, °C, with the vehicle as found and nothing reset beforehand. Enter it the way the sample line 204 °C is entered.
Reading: 56 °C
